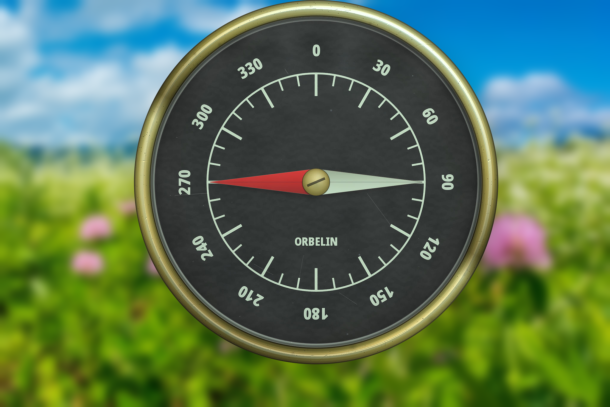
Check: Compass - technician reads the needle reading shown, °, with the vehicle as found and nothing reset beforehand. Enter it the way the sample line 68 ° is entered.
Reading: 270 °
